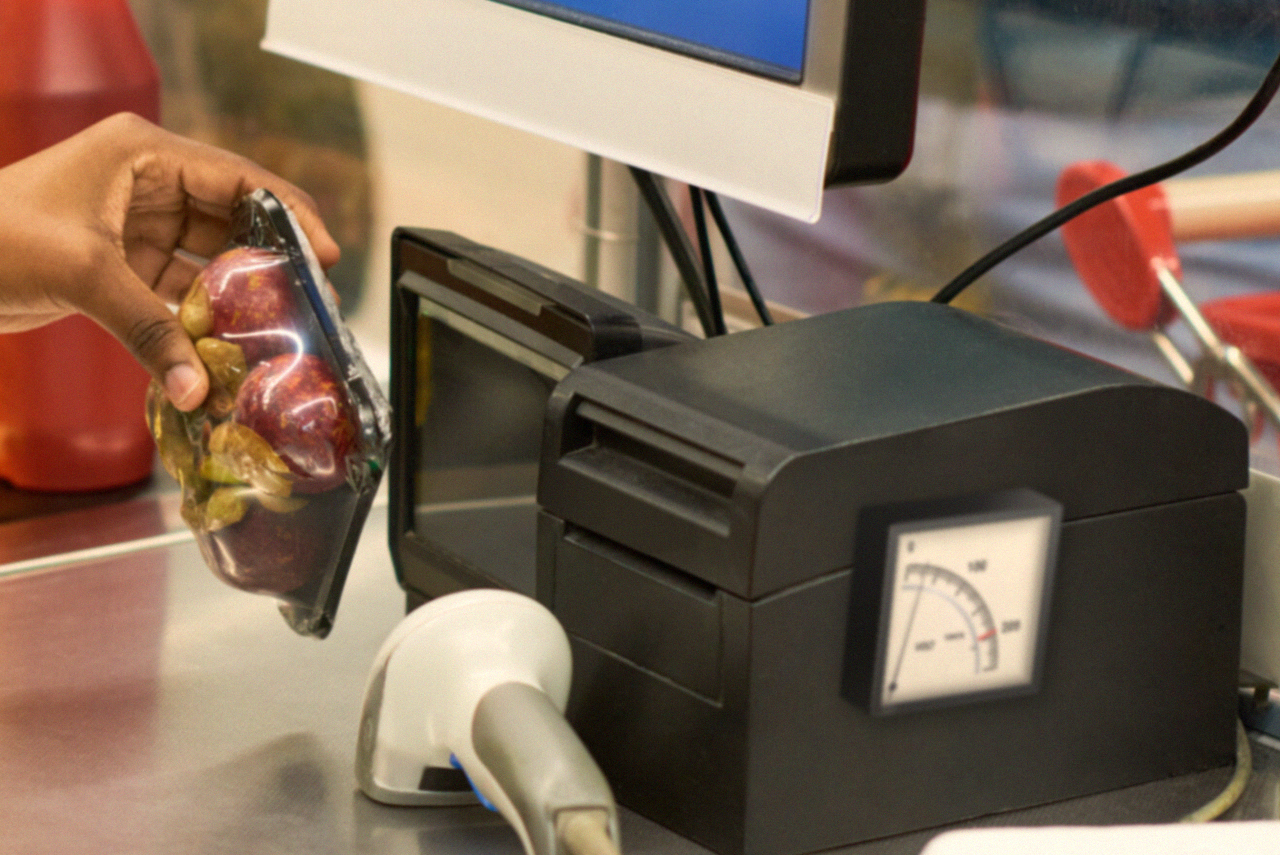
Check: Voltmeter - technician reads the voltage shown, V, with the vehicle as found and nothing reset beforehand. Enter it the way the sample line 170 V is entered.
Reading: 25 V
